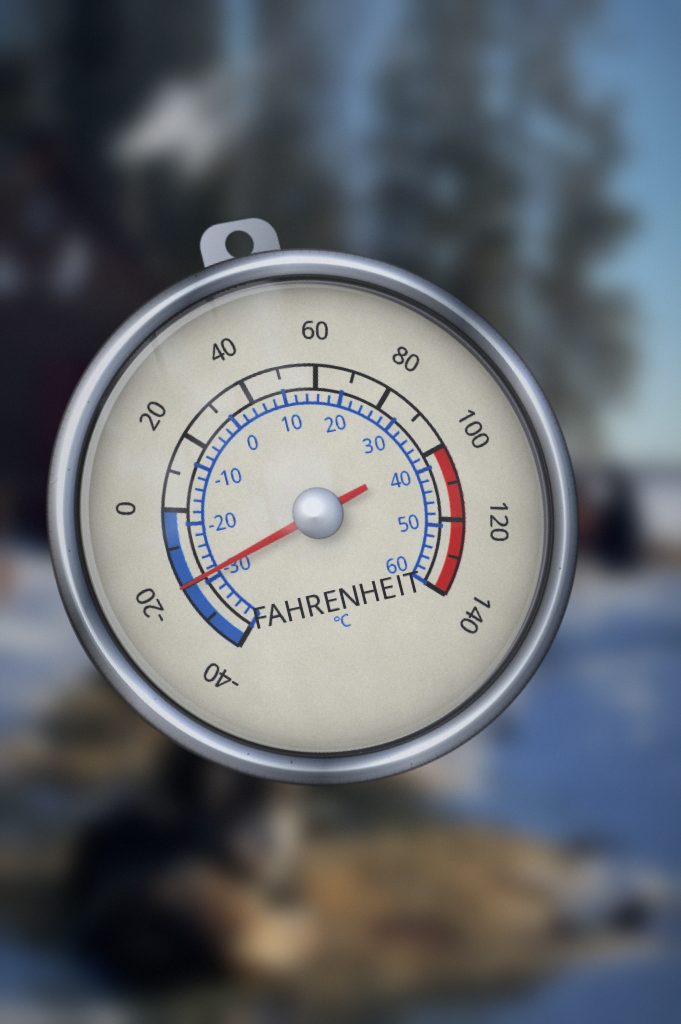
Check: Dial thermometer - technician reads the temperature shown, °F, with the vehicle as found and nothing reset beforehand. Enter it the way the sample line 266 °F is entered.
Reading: -20 °F
